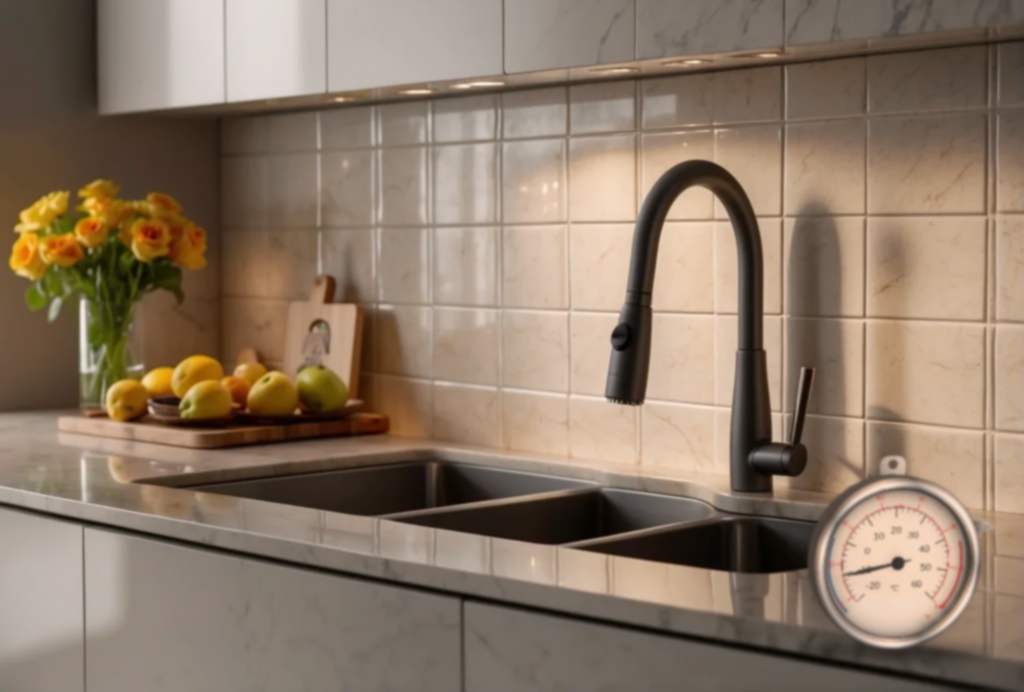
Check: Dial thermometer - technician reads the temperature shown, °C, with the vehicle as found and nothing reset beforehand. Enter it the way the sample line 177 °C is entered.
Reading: -10 °C
